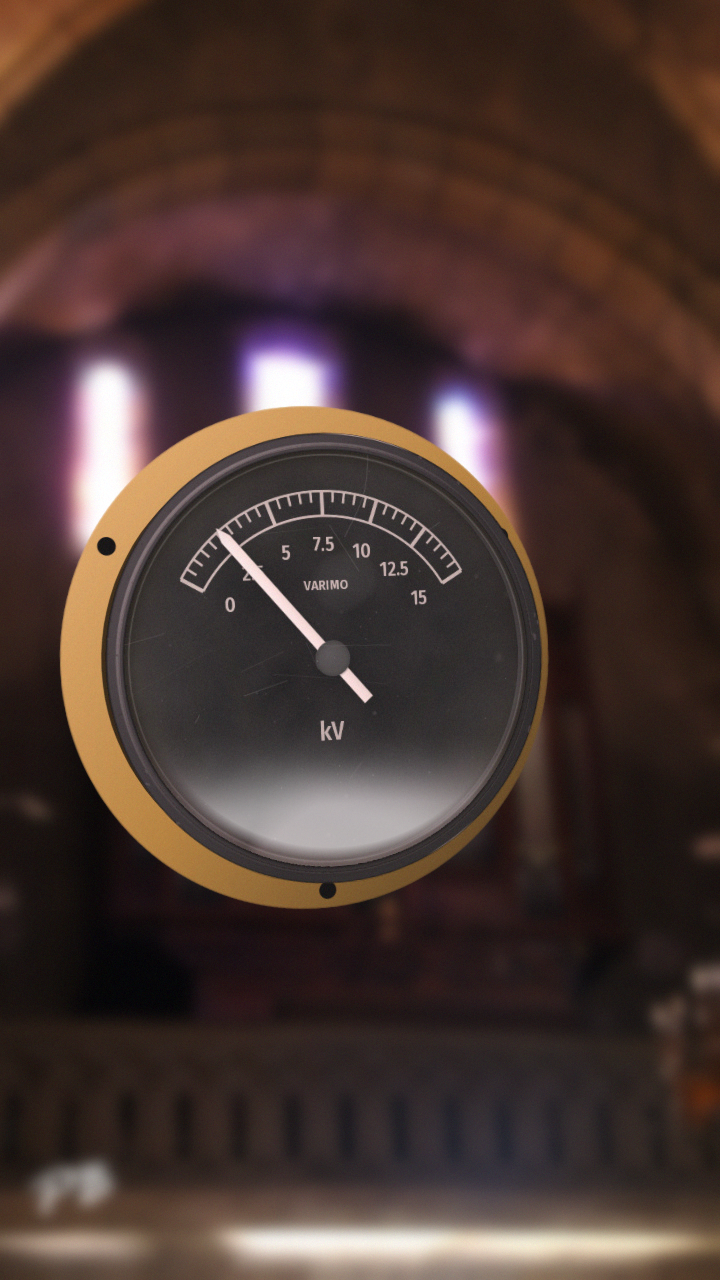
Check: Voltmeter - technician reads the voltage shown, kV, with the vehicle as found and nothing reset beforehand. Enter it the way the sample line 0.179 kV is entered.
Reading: 2.5 kV
